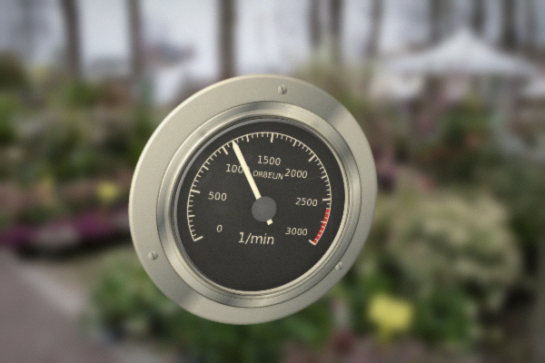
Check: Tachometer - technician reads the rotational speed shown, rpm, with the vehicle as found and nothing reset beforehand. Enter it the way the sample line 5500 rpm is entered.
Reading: 1100 rpm
